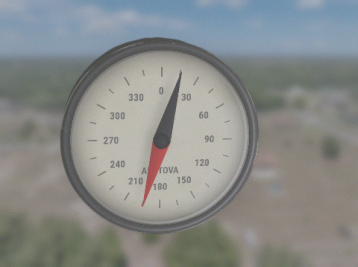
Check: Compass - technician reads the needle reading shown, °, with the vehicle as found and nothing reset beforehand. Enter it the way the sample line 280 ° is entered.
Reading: 195 °
